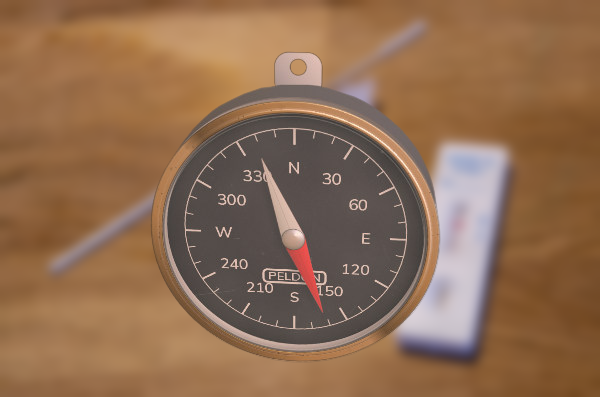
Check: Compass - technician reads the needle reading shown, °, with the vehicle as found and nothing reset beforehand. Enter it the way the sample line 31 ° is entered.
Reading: 160 °
